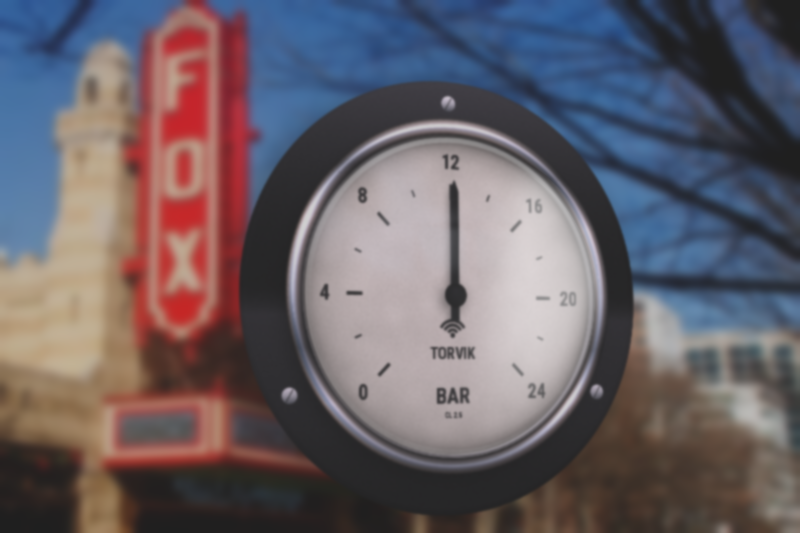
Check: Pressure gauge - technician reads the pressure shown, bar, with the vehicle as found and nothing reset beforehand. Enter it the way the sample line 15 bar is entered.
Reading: 12 bar
